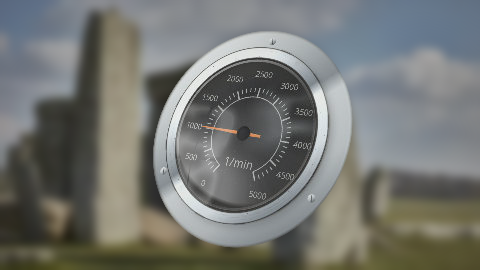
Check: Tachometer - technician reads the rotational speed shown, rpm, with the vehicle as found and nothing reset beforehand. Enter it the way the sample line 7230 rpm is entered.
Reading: 1000 rpm
